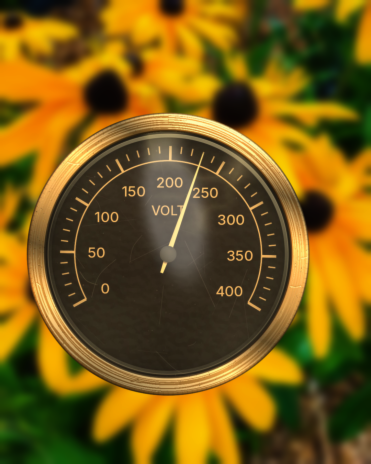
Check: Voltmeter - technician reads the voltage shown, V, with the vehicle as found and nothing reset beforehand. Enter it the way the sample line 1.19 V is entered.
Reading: 230 V
